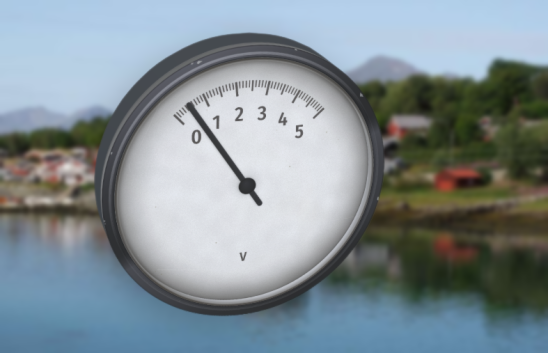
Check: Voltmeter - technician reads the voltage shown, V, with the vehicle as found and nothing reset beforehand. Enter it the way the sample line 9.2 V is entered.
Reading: 0.5 V
